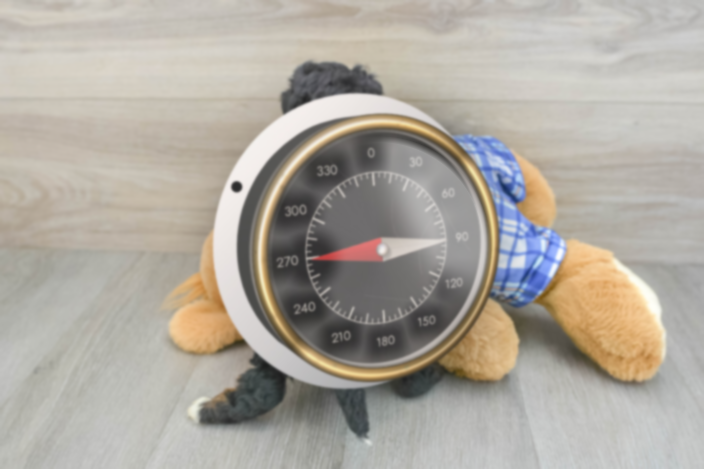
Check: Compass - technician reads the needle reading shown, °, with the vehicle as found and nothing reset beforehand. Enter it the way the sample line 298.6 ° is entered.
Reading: 270 °
